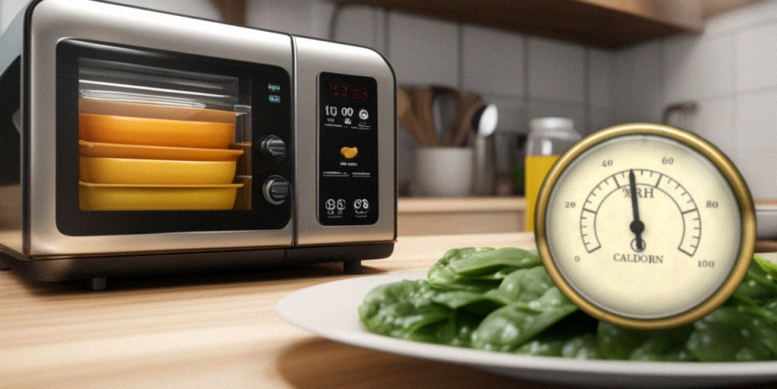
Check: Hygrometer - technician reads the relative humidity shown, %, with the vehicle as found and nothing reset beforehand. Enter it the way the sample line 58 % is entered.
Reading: 48 %
